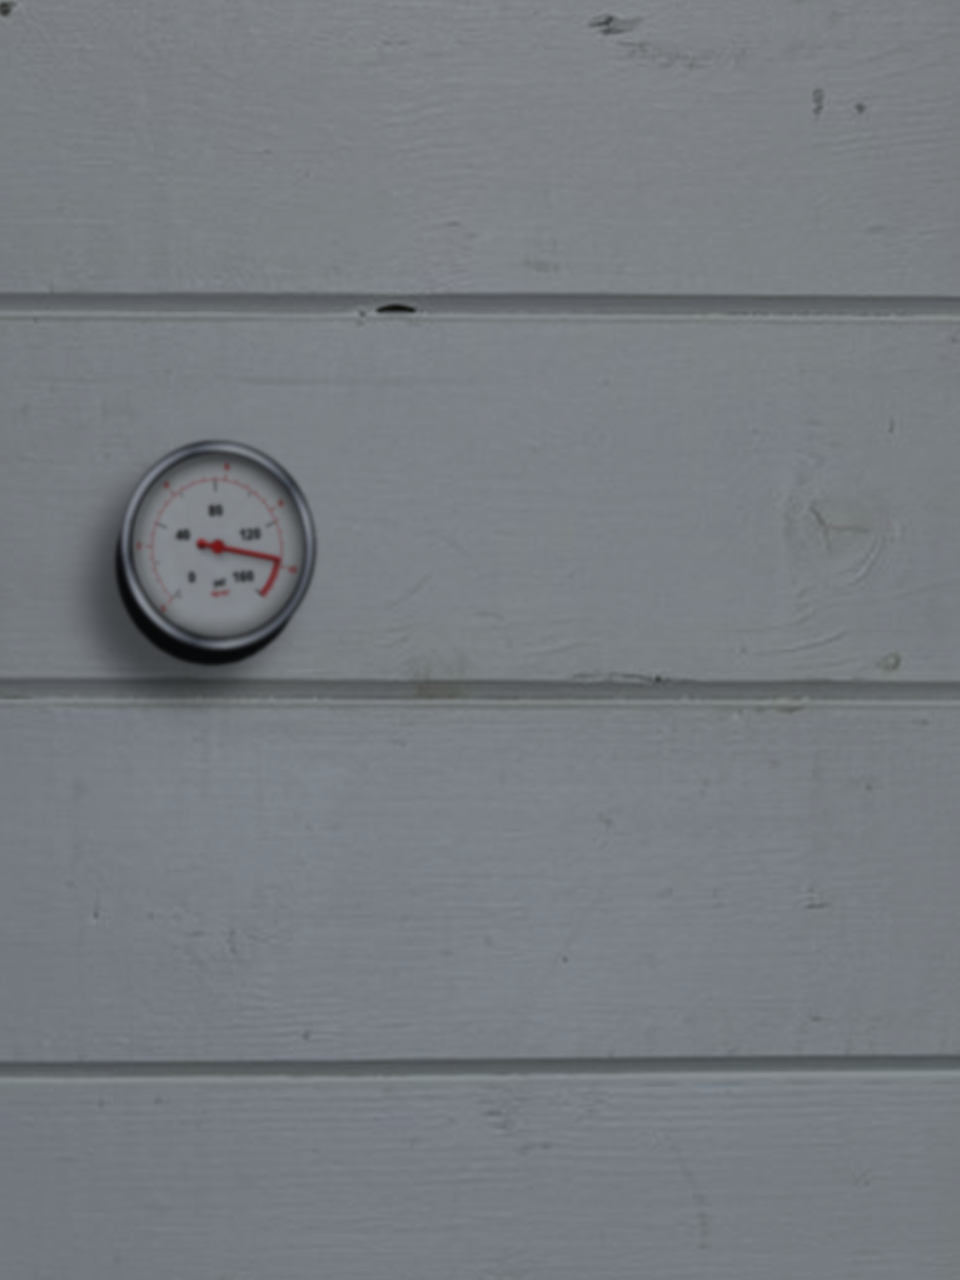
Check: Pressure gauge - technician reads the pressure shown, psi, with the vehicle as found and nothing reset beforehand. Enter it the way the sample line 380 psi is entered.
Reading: 140 psi
